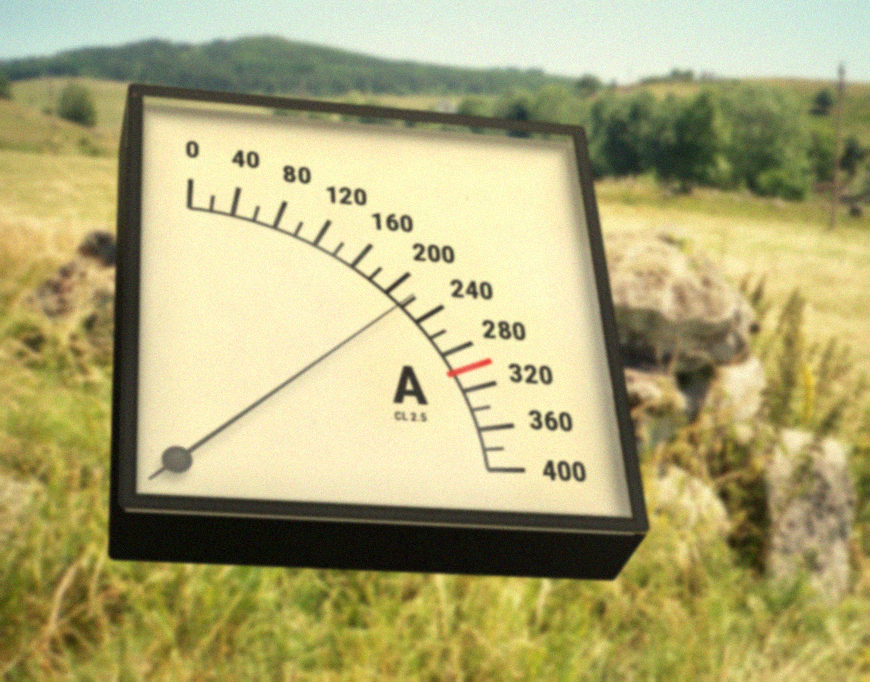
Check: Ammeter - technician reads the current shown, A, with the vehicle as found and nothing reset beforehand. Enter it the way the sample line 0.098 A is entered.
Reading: 220 A
